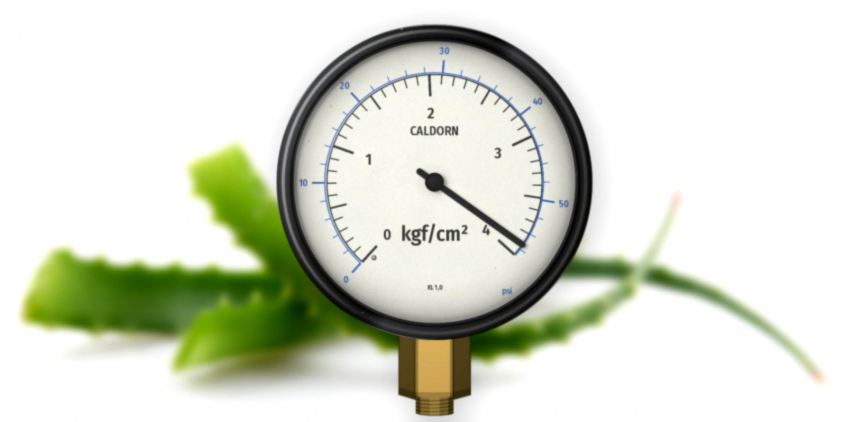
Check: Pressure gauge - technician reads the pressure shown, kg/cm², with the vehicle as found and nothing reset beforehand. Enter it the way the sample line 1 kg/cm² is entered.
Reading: 3.9 kg/cm²
